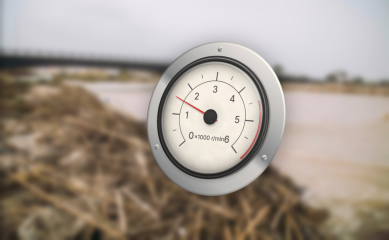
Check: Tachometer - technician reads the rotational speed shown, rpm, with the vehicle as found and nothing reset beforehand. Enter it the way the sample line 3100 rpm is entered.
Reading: 1500 rpm
